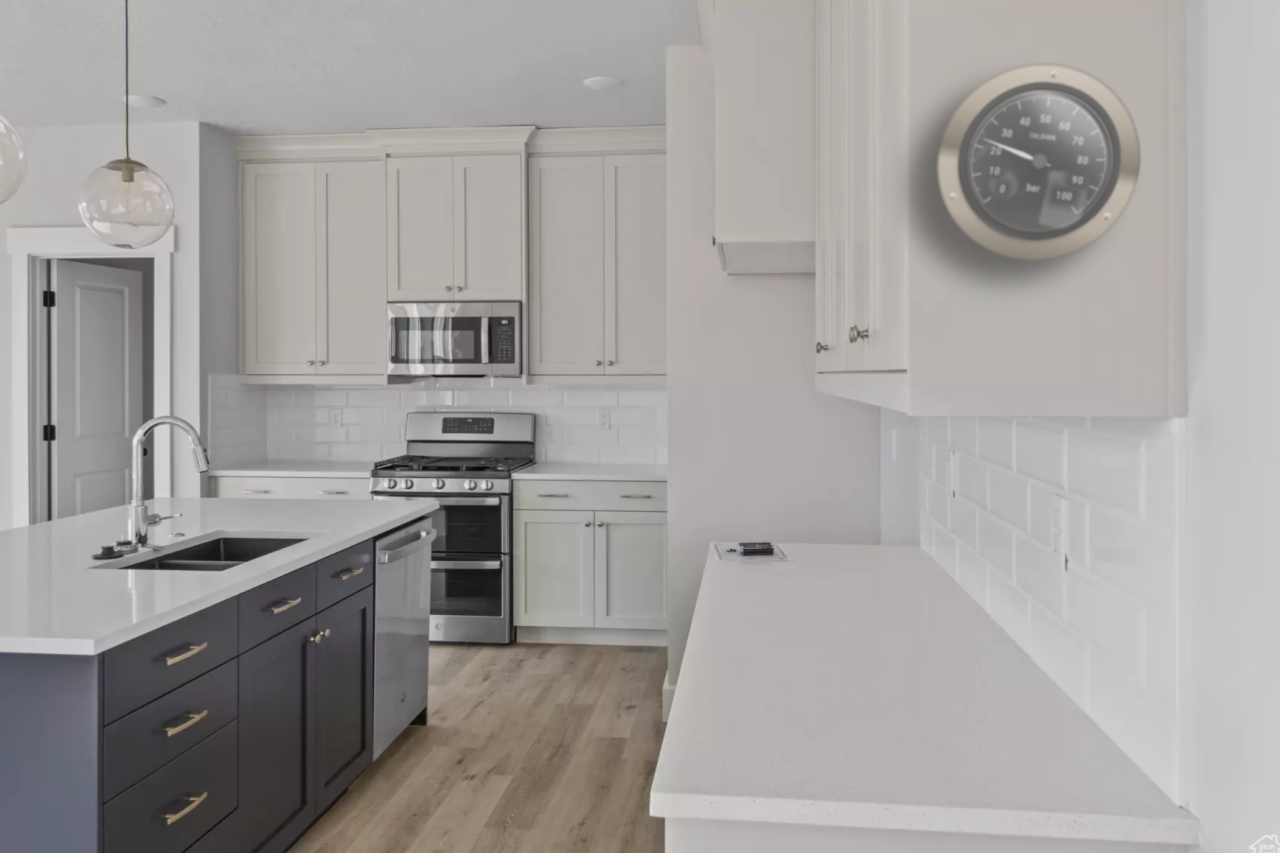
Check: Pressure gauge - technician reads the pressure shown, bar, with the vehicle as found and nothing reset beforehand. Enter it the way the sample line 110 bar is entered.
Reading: 22.5 bar
